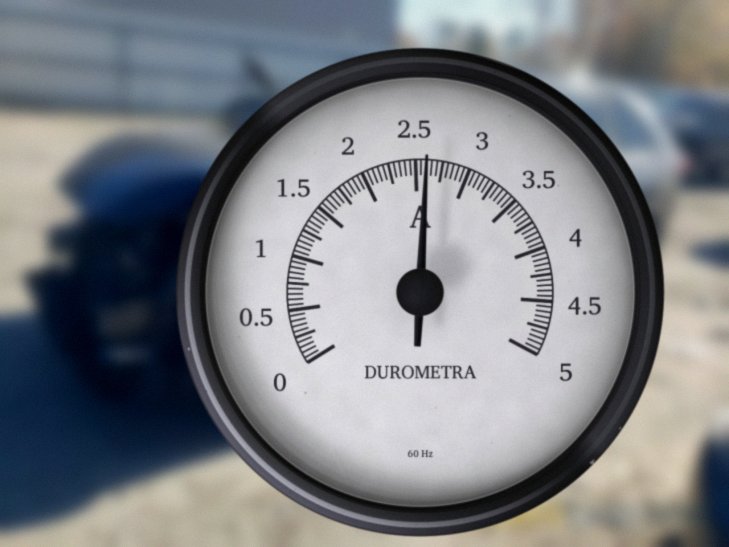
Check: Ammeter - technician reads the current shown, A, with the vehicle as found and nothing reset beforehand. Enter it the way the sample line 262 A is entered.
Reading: 2.6 A
